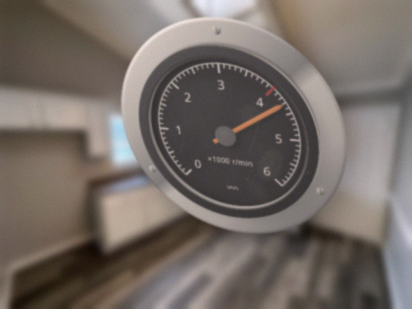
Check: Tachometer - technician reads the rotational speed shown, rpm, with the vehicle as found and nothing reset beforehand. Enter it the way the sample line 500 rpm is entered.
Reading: 4300 rpm
